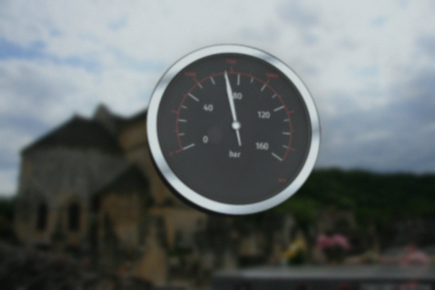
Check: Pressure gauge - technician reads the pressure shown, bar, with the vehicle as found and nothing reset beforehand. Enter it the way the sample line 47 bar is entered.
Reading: 70 bar
